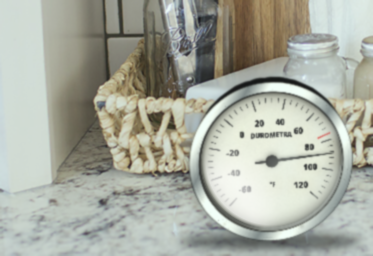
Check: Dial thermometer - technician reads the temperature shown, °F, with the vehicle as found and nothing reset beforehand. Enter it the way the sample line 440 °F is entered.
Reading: 88 °F
